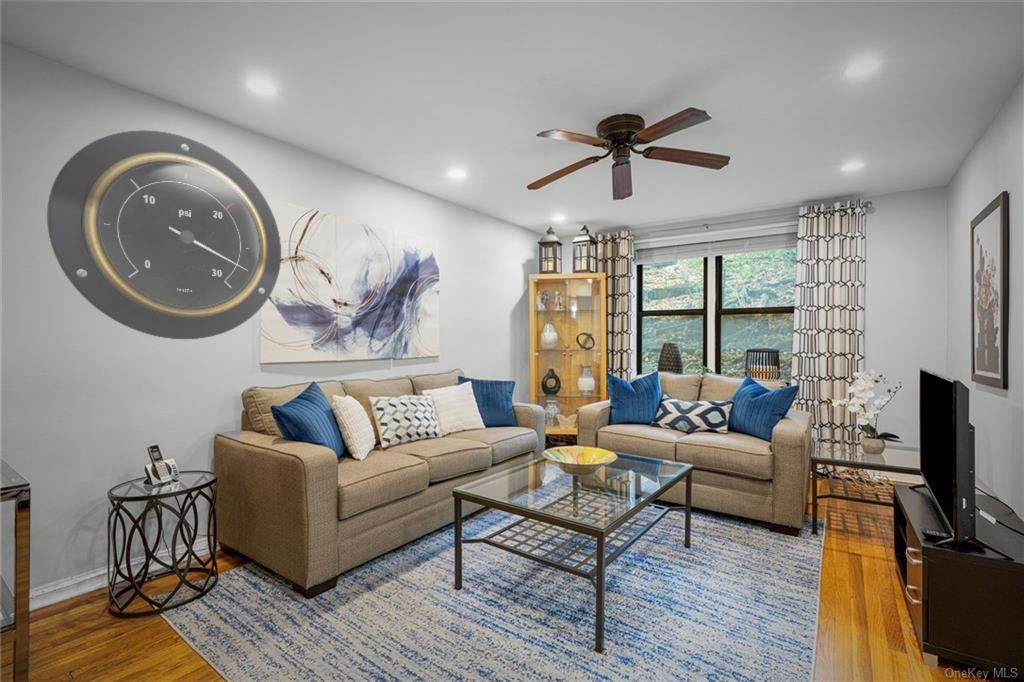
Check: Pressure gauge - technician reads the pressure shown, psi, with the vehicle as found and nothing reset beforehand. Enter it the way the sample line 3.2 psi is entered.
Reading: 27.5 psi
